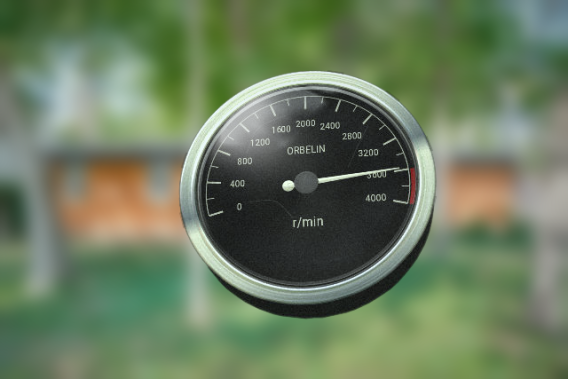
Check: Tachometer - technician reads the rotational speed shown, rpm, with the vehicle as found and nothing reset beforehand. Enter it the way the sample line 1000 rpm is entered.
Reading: 3600 rpm
